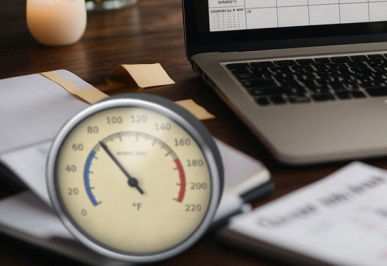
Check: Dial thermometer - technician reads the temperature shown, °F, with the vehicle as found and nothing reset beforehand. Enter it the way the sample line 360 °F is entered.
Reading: 80 °F
